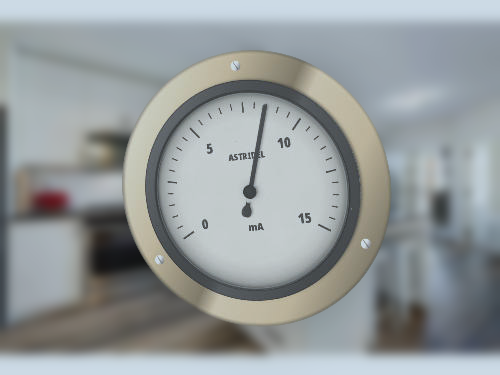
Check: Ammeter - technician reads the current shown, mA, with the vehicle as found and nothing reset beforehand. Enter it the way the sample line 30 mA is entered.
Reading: 8.5 mA
